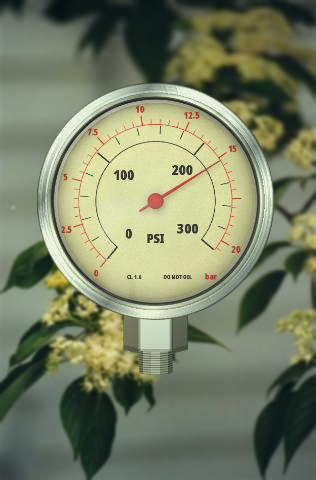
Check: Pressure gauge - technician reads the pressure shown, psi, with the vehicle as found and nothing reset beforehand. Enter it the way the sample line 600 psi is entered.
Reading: 220 psi
